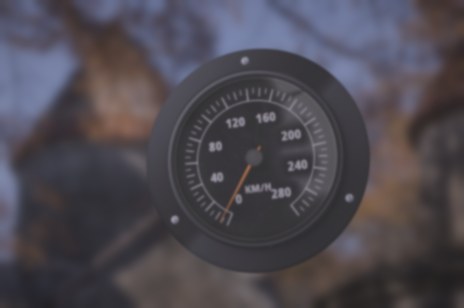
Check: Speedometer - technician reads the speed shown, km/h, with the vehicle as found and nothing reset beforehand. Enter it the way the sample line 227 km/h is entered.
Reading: 5 km/h
